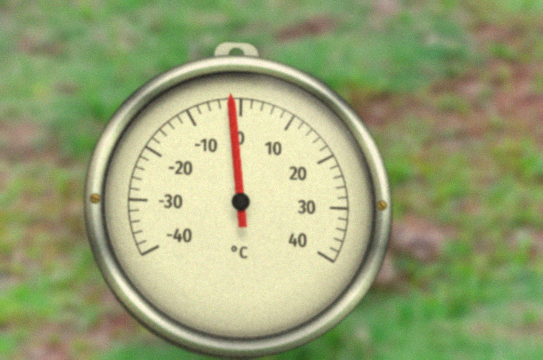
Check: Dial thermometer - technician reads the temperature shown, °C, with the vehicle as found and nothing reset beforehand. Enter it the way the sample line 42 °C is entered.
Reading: -2 °C
